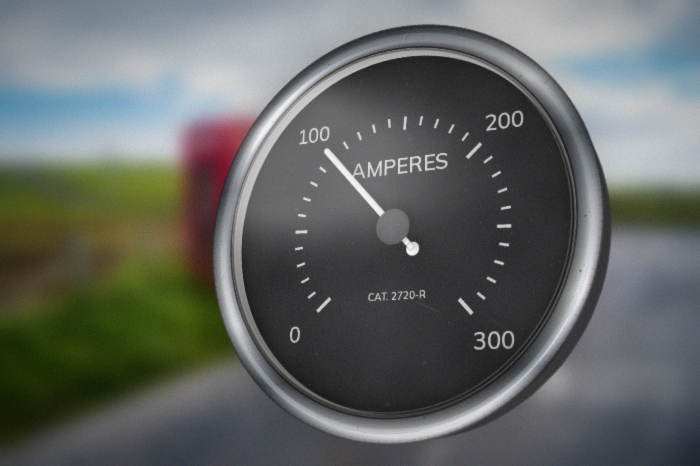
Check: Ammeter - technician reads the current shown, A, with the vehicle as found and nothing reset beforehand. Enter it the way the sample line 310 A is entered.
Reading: 100 A
